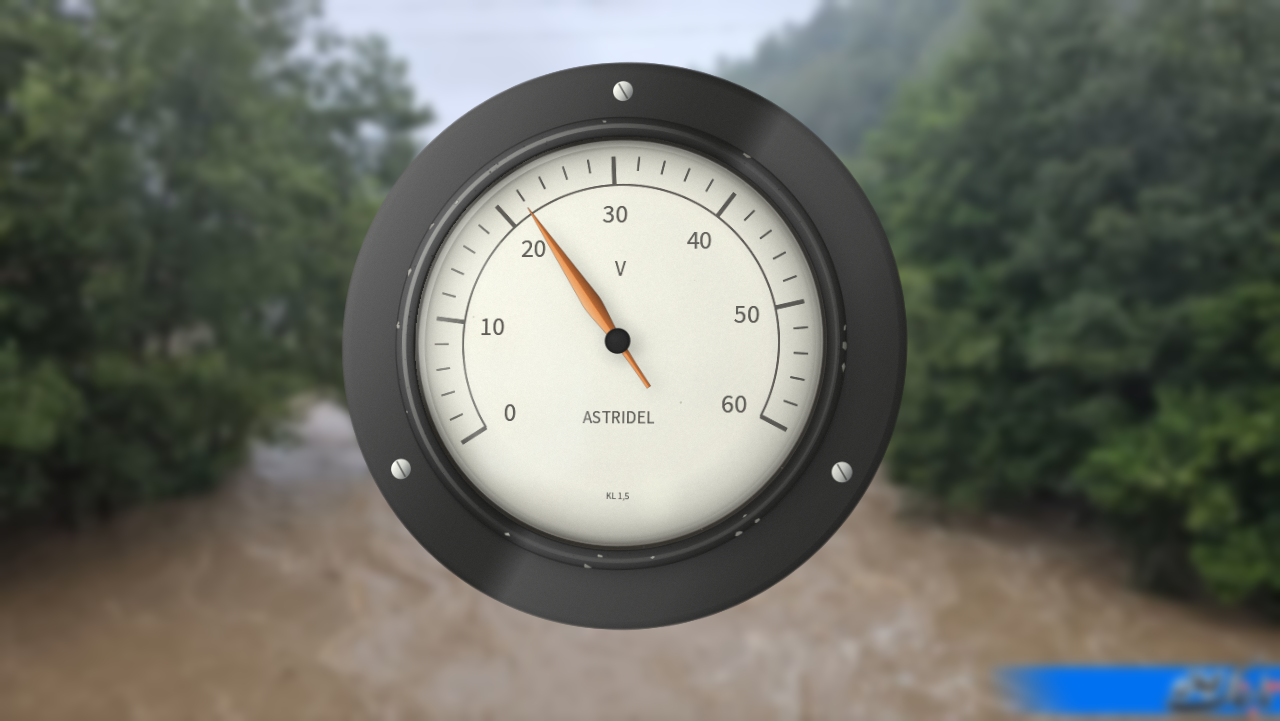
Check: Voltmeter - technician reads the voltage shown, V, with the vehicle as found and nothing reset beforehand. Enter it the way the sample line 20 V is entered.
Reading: 22 V
